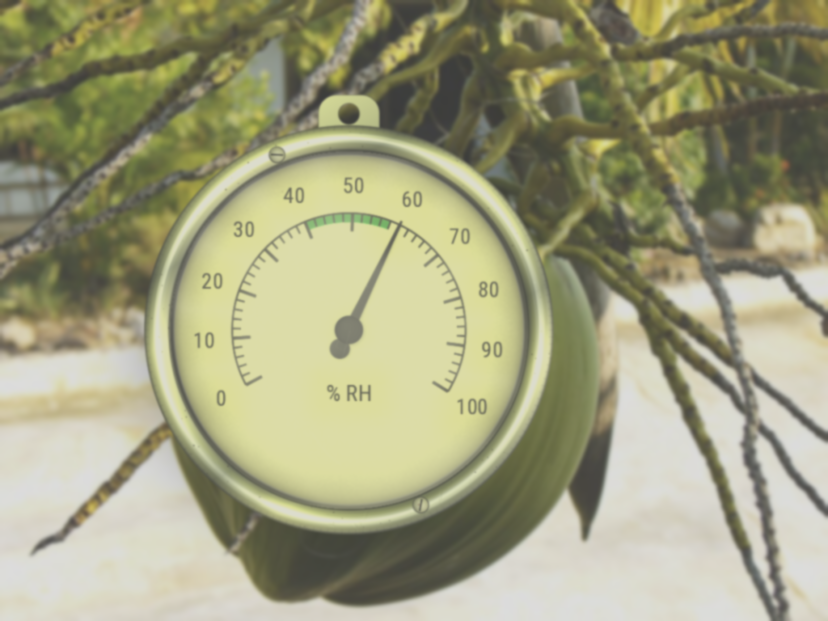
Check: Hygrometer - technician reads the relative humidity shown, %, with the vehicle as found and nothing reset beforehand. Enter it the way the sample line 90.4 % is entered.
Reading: 60 %
